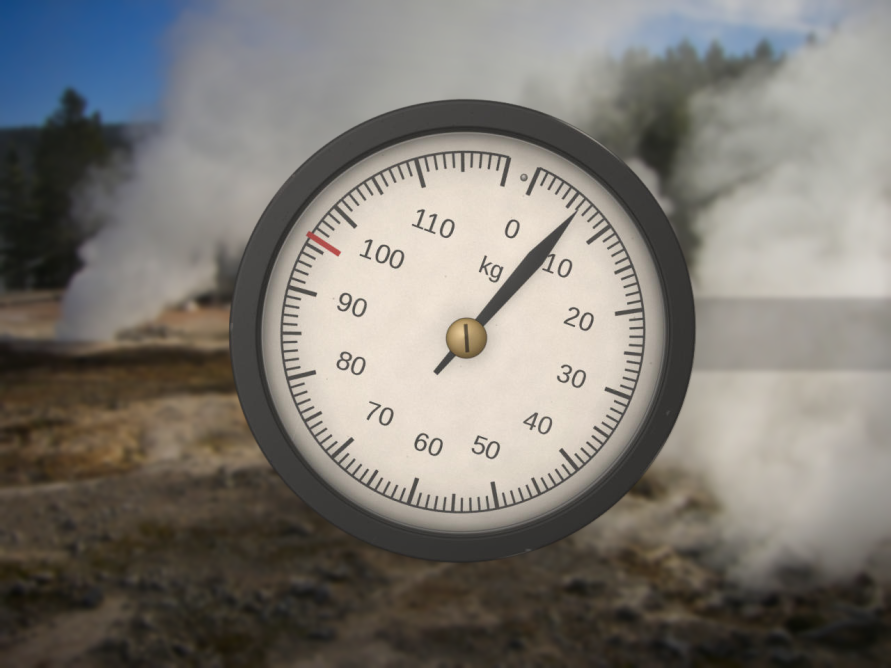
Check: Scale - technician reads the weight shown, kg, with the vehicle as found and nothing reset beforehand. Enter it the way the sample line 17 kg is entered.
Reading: 6 kg
